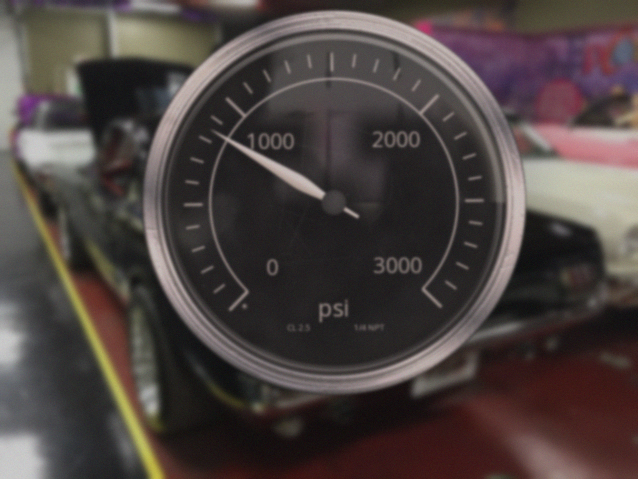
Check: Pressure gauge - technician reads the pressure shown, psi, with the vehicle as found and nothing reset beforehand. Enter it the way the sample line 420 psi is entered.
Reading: 850 psi
